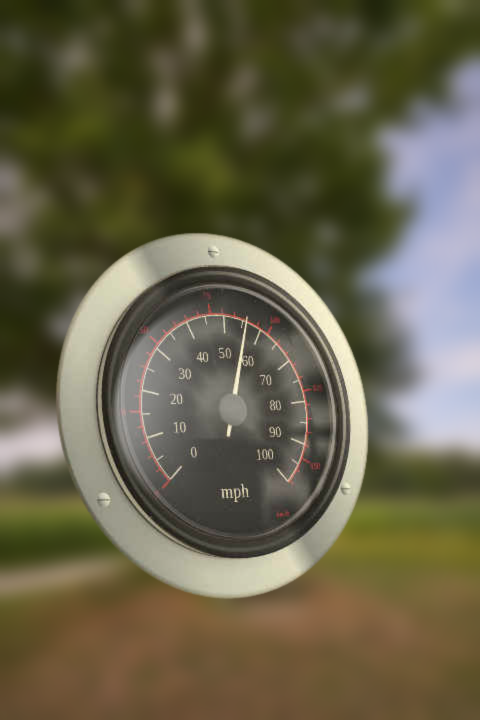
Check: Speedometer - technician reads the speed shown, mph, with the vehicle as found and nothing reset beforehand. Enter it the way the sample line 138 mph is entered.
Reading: 55 mph
